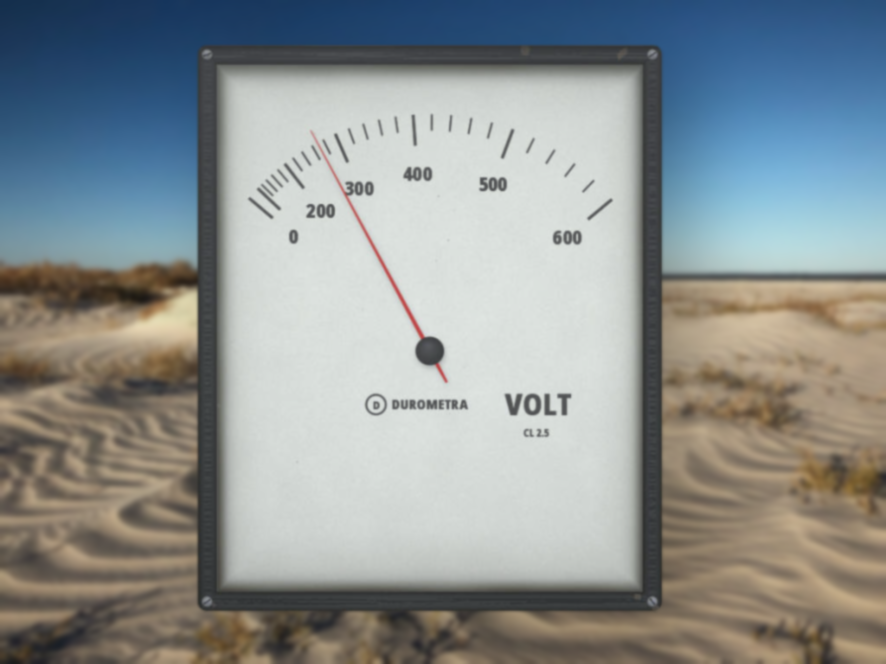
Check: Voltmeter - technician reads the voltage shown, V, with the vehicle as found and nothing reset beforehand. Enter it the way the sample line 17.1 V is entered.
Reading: 270 V
